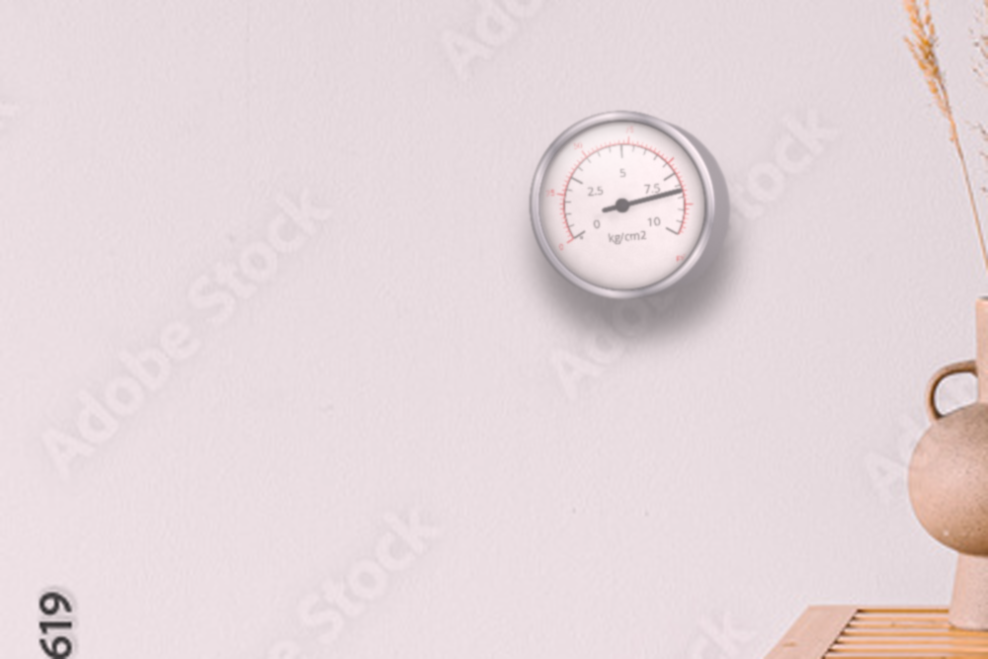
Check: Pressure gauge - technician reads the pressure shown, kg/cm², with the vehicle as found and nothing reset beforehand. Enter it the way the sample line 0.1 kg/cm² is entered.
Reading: 8.25 kg/cm²
